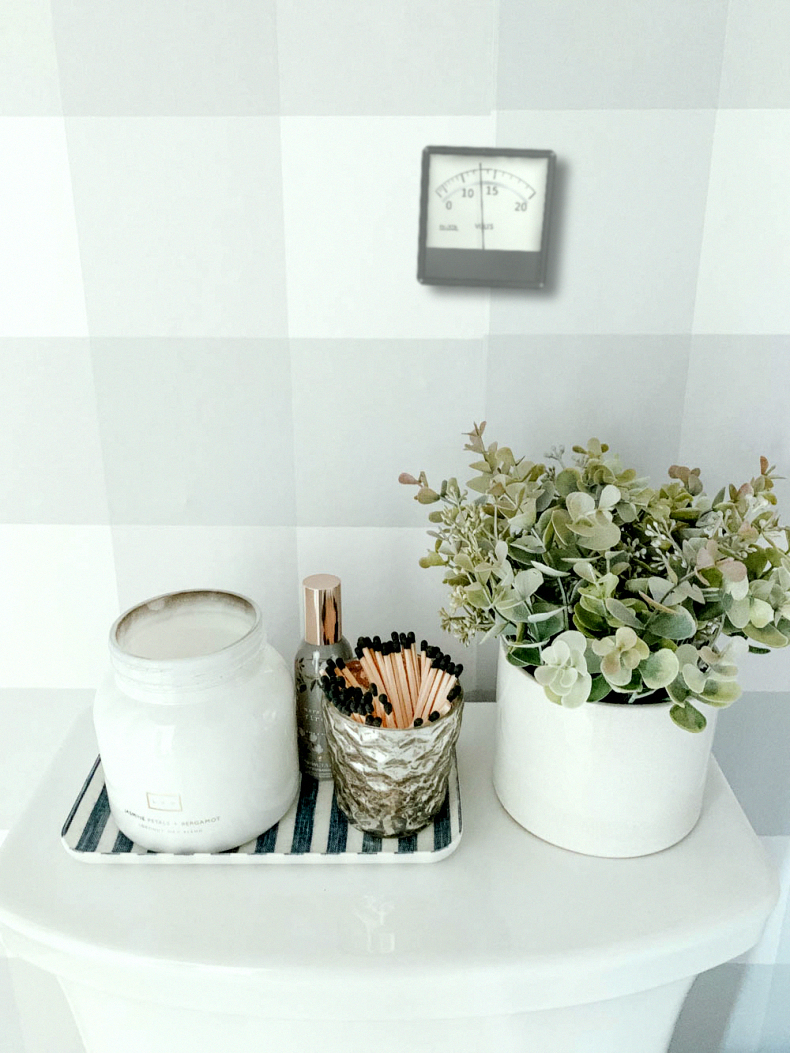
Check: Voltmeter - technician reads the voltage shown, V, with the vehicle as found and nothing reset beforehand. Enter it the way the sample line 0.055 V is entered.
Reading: 13 V
